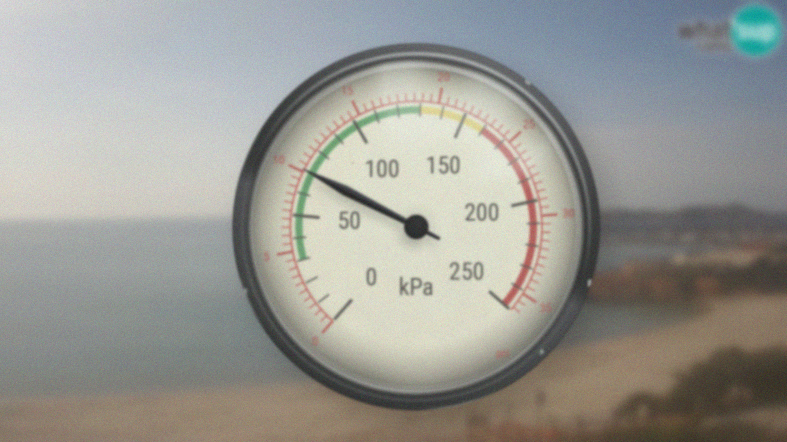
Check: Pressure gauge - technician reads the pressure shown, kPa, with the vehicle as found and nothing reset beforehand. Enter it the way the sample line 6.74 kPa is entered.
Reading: 70 kPa
